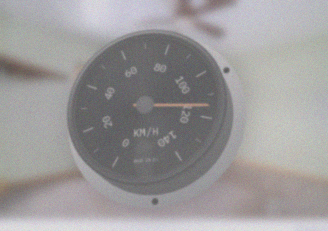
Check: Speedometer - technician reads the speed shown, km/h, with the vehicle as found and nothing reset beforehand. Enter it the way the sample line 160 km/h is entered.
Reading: 115 km/h
